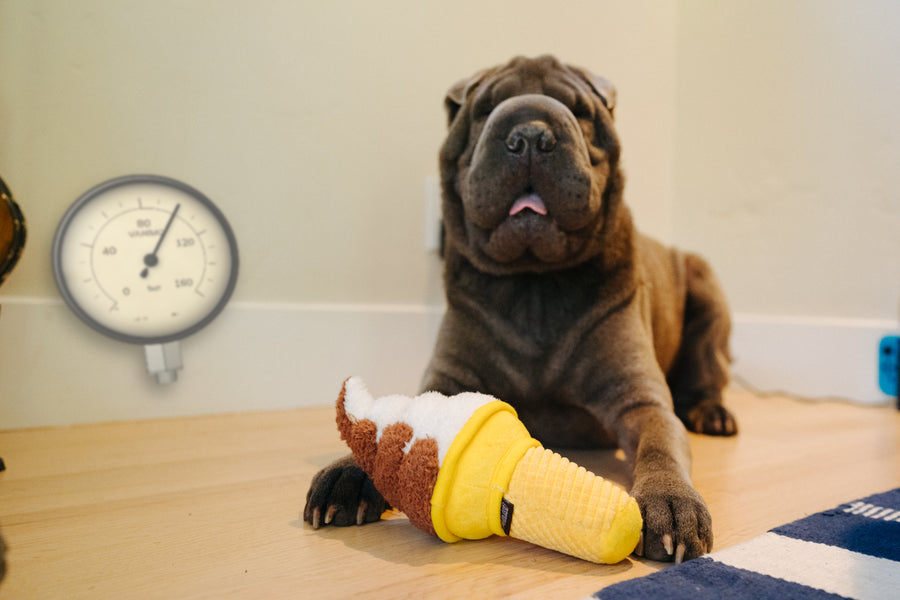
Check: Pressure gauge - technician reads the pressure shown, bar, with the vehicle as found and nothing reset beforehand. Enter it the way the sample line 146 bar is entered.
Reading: 100 bar
